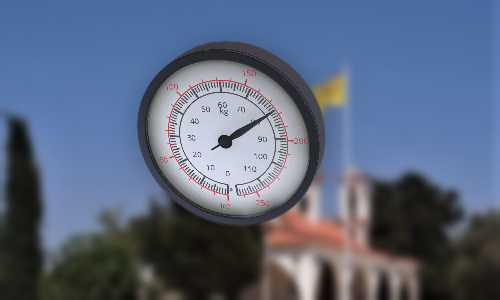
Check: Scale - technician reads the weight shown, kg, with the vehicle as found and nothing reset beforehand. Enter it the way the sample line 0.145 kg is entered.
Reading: 80 kg
